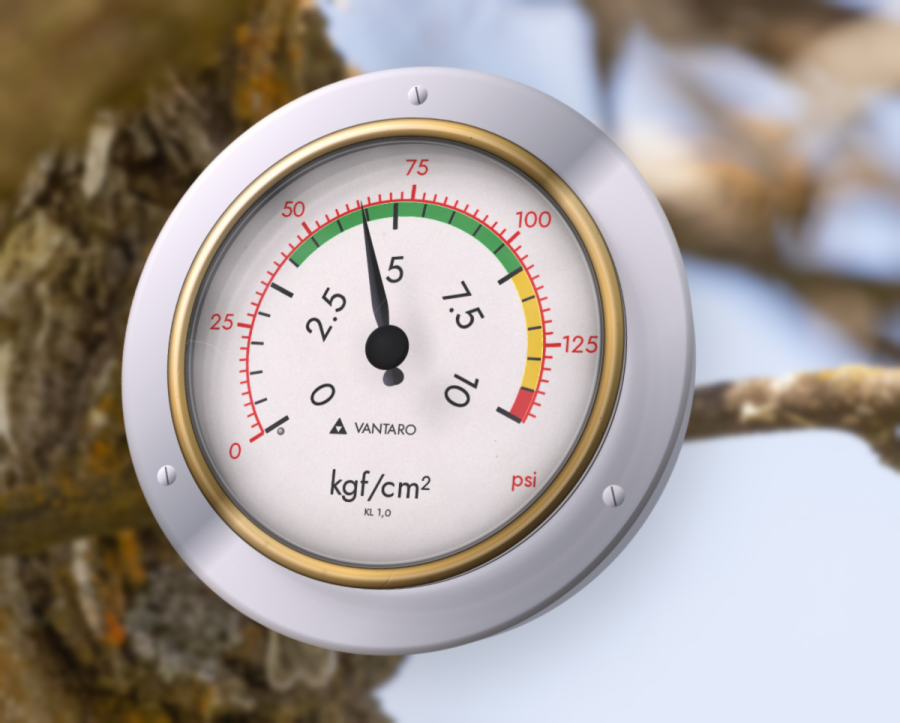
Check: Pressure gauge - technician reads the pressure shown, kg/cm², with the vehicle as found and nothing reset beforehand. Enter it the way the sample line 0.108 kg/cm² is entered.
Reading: 4.5 kg/cm²
